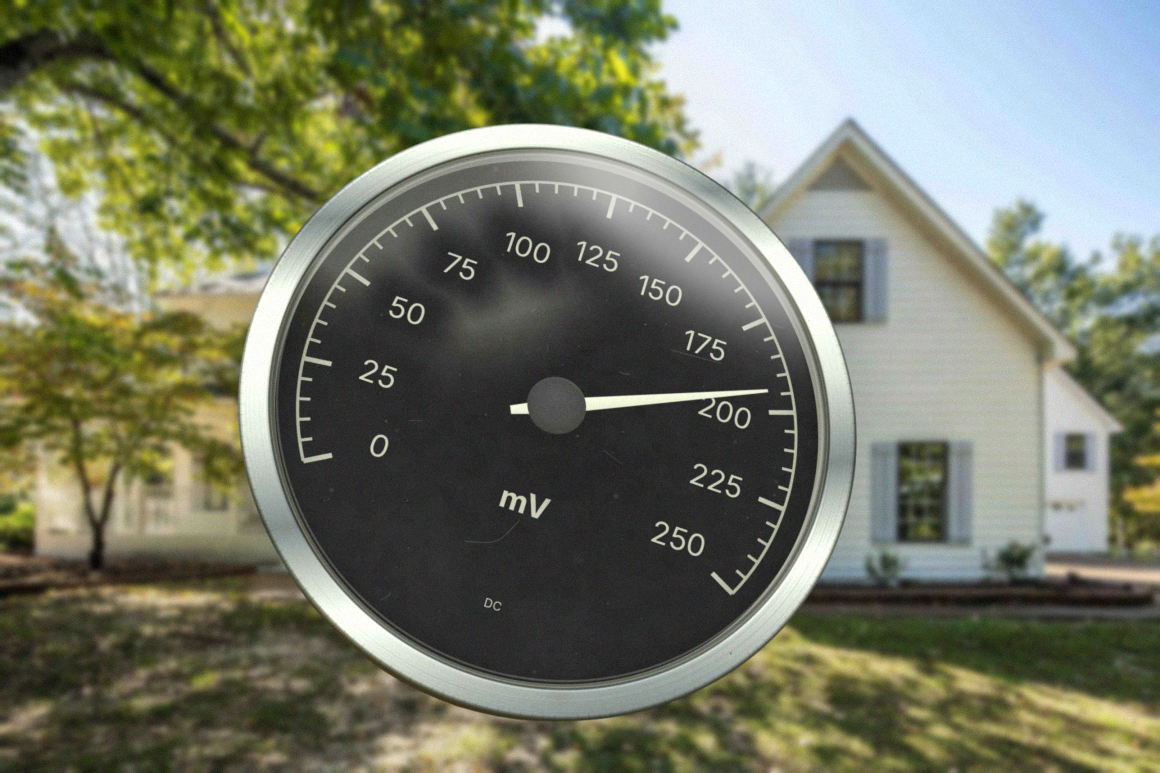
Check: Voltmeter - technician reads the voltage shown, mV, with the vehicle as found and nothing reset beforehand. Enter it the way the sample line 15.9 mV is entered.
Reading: 195 mV
